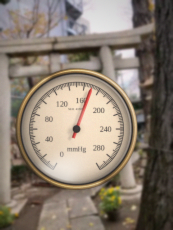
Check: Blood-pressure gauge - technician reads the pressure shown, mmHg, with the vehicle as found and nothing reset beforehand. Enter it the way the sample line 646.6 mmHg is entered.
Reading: 170 mmHg
